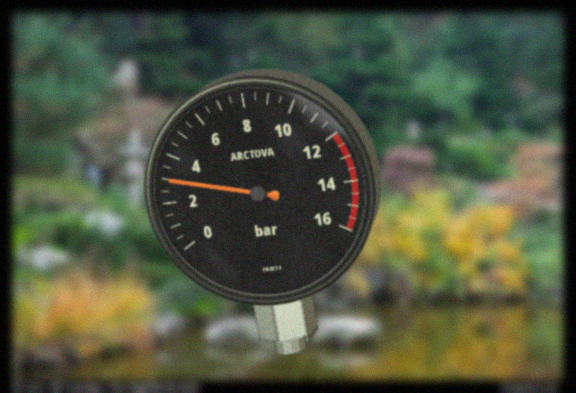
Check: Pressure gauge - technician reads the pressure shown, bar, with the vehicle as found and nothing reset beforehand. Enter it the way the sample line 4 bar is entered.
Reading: 3 bar
